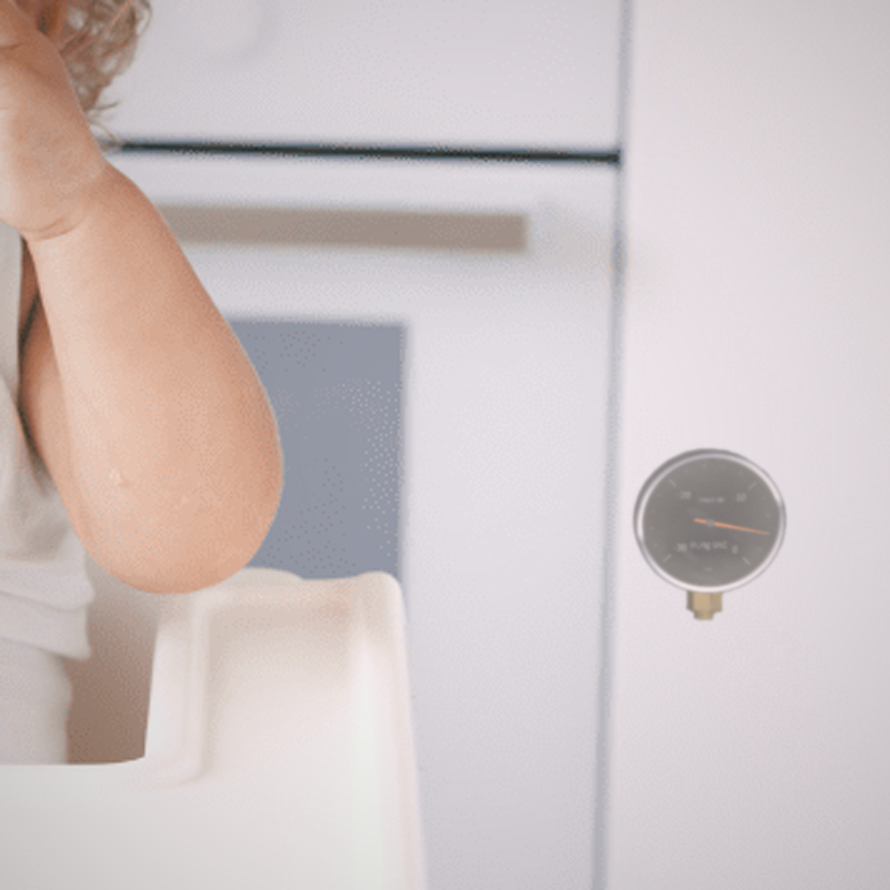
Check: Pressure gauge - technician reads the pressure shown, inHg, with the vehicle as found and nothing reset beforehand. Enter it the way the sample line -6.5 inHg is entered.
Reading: -4 inHg
